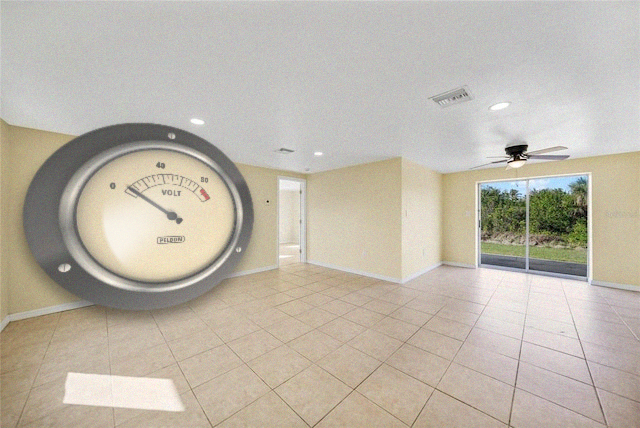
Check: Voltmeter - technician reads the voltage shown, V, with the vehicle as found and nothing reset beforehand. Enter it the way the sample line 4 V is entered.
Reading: 5 V
